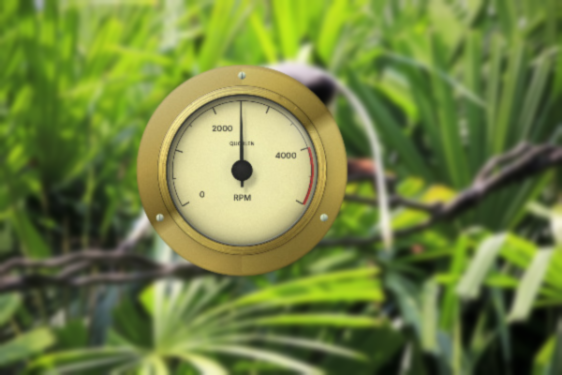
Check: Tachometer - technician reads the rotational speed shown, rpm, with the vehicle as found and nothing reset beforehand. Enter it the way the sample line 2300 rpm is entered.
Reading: 2500 rpm
